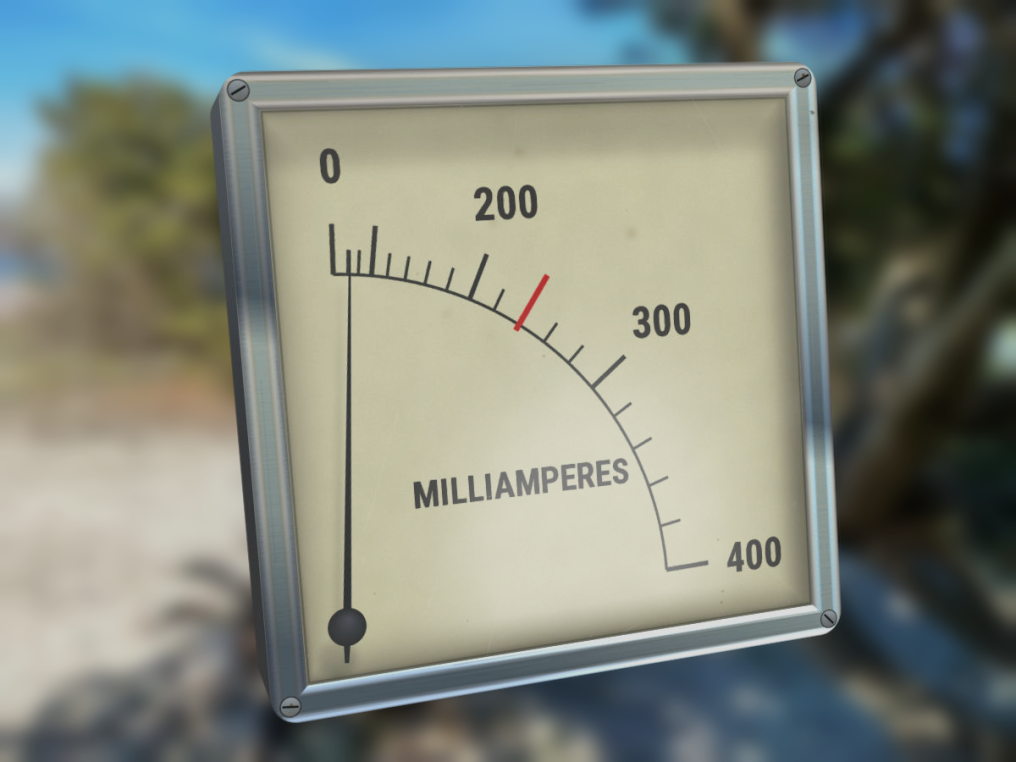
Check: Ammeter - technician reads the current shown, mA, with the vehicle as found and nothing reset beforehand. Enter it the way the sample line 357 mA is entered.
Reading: 60 mA
